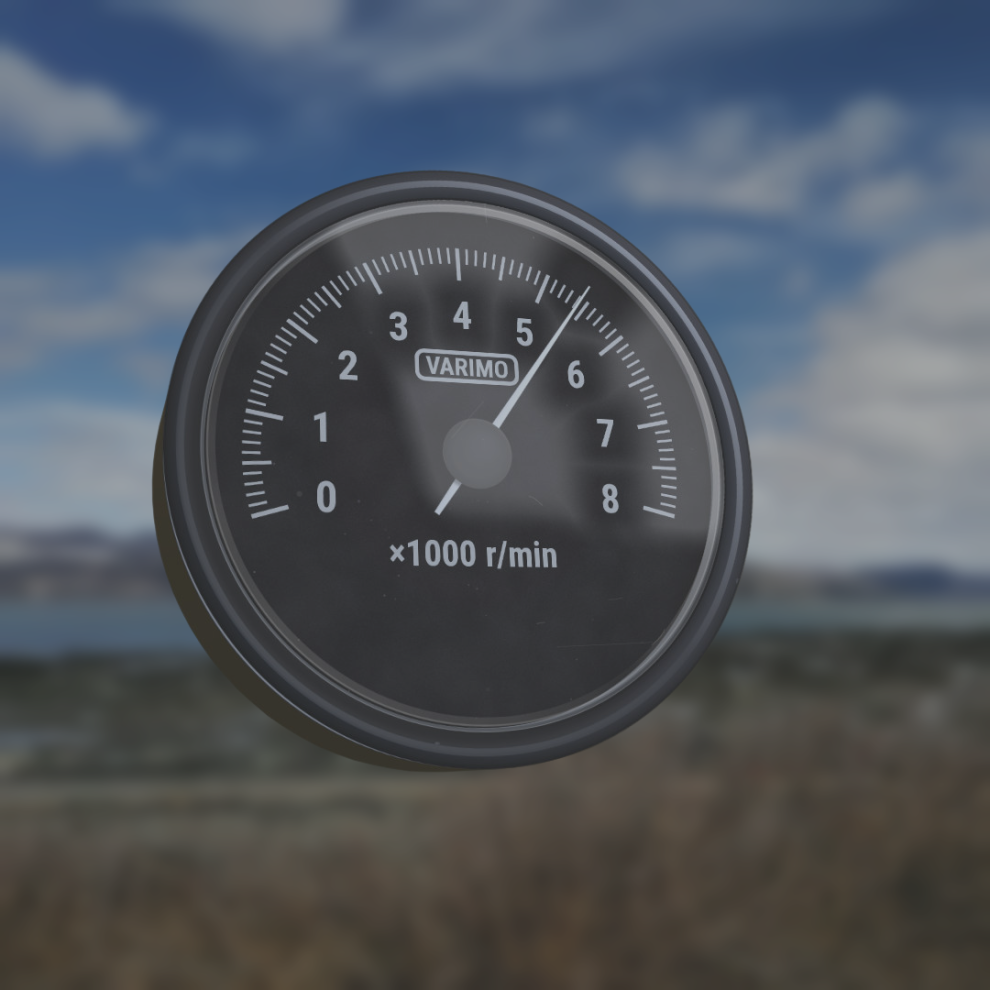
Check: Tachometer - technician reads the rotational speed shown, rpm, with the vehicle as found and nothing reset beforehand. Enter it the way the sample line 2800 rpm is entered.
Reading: 5400 rpm
